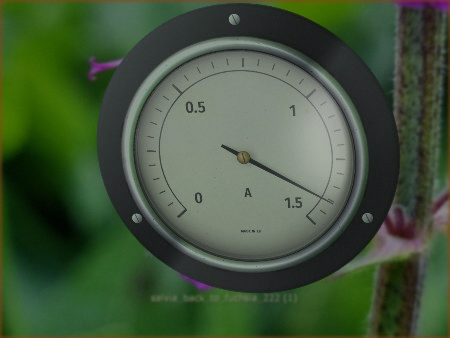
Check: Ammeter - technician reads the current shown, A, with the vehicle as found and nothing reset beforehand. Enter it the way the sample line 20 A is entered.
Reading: 1.4 A
